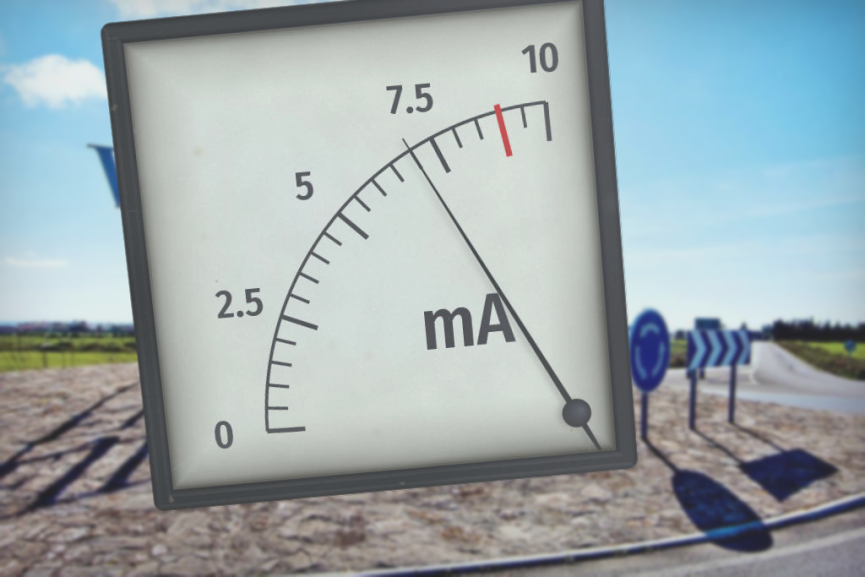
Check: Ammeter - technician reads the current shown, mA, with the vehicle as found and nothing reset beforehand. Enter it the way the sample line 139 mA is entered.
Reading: 7 mA
